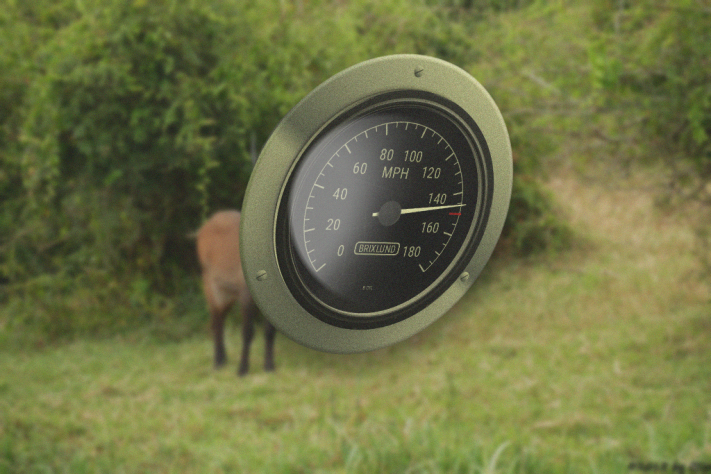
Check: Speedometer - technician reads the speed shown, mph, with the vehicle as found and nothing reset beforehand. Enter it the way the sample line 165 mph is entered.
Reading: 145 mph
